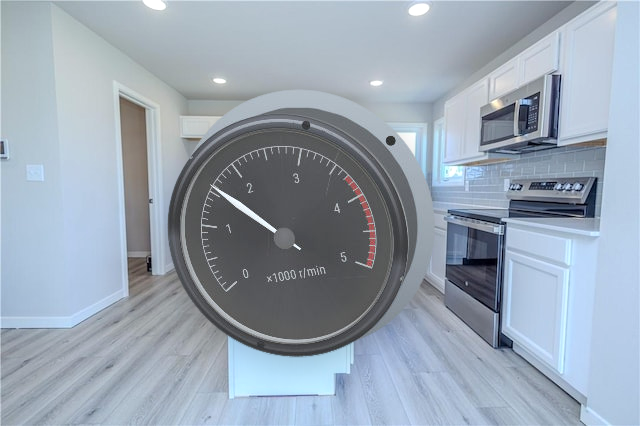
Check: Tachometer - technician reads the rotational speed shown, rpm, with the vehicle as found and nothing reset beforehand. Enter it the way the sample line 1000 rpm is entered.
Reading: 1600 rpm
